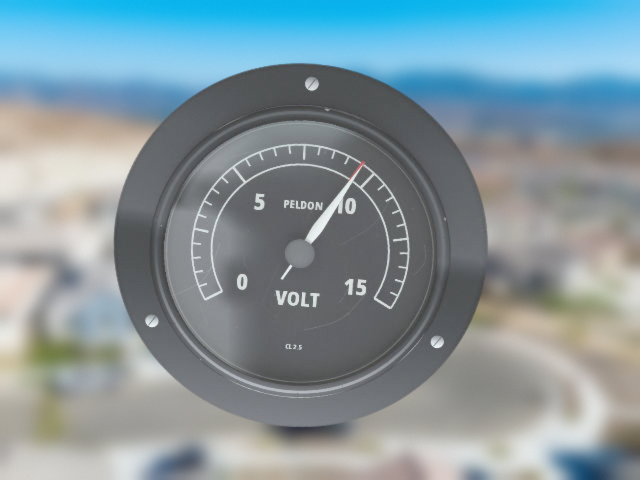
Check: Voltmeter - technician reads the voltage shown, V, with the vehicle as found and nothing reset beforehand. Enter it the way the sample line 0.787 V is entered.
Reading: 9.5 V
